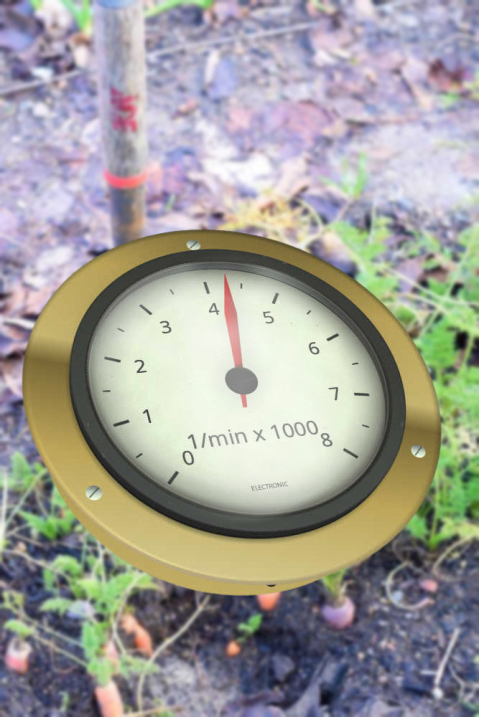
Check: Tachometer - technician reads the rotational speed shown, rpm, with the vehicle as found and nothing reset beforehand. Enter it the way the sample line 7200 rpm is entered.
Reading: 4250 rpm
